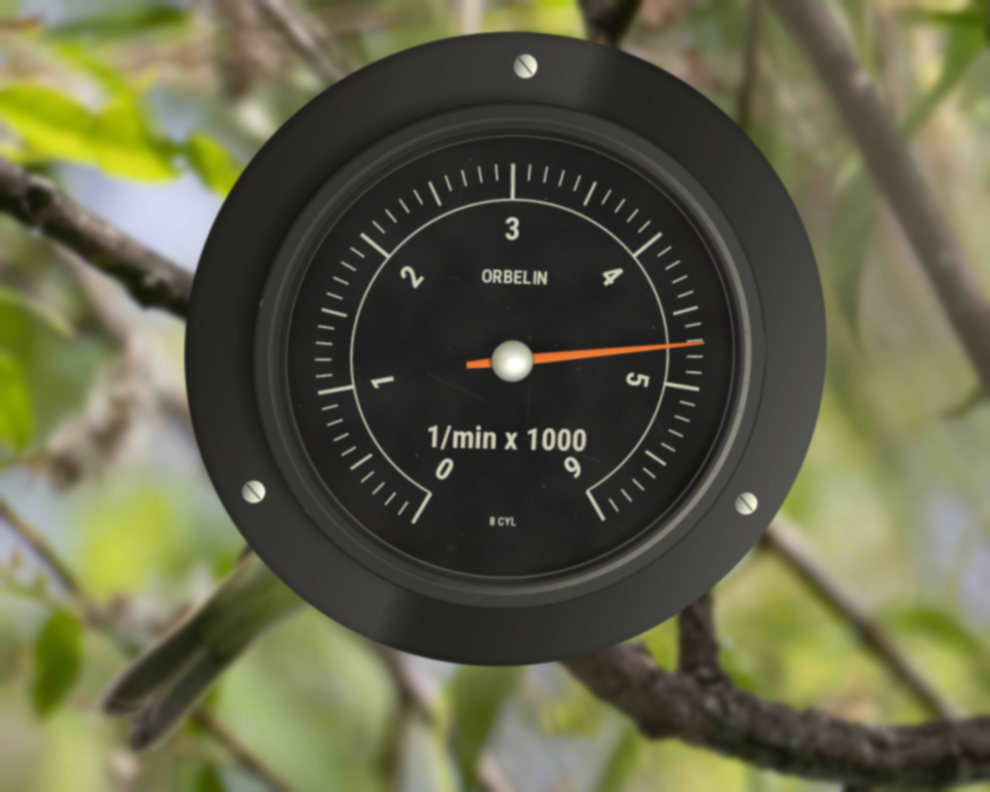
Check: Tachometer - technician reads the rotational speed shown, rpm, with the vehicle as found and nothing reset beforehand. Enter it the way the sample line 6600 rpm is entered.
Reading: 4700 rpm
